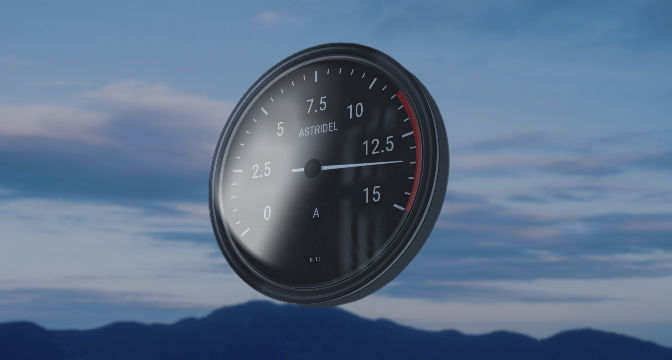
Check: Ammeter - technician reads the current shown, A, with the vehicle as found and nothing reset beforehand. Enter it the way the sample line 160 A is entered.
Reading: 13.5 A
